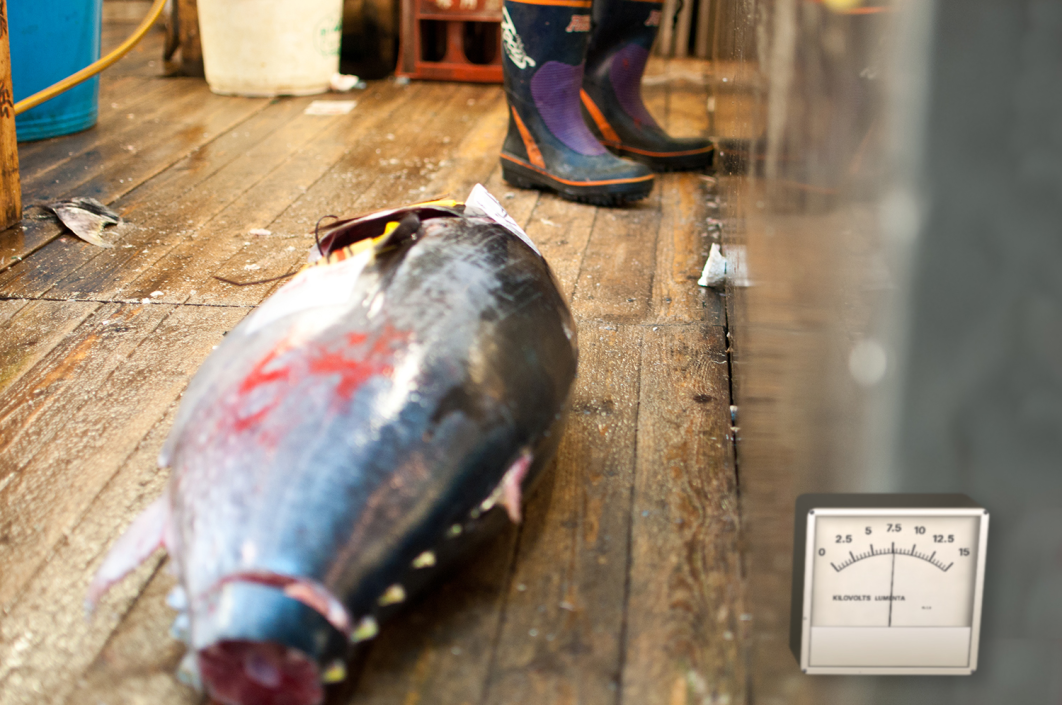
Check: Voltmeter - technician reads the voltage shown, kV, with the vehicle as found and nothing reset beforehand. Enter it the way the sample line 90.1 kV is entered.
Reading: 7.5 kV
